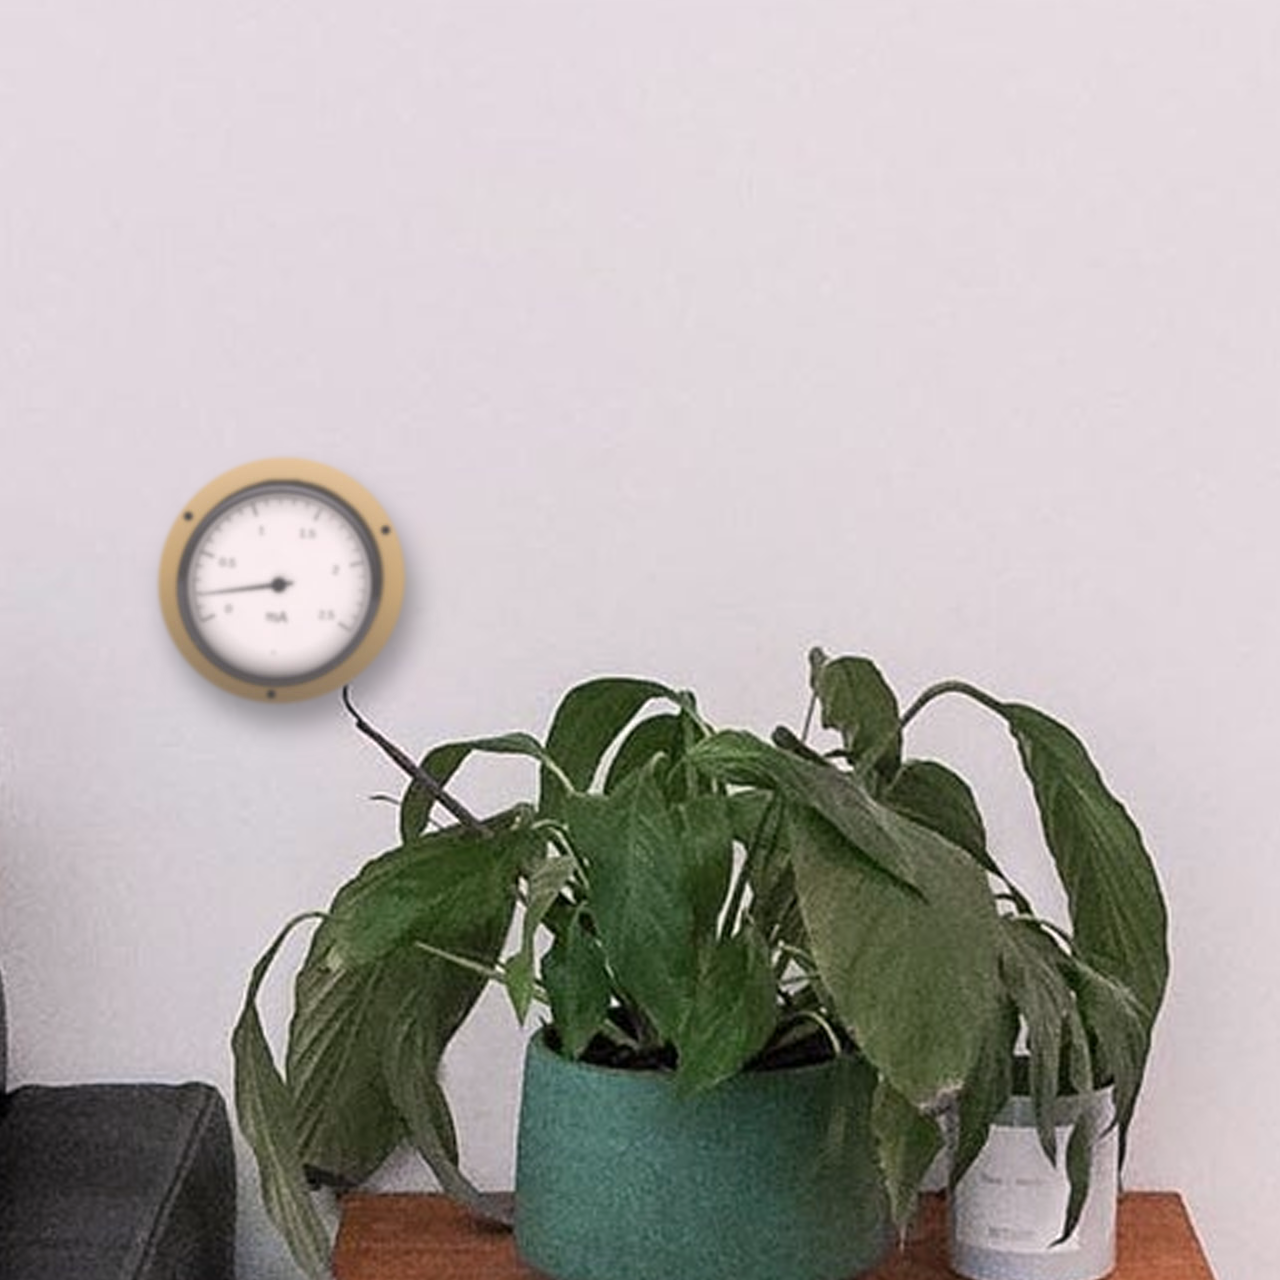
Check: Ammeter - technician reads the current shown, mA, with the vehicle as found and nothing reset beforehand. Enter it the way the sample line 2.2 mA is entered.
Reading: 0.2 mA
